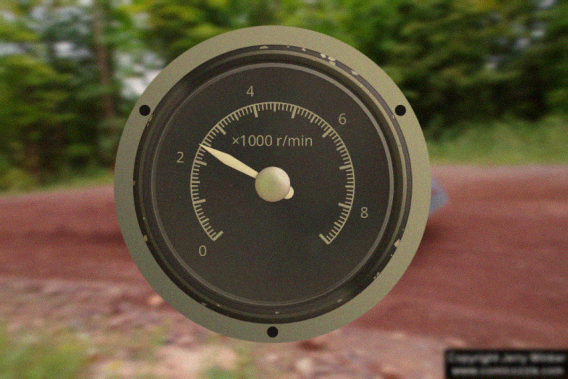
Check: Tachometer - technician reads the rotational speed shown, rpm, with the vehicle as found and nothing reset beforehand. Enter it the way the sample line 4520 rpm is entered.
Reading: 2400 rpm
